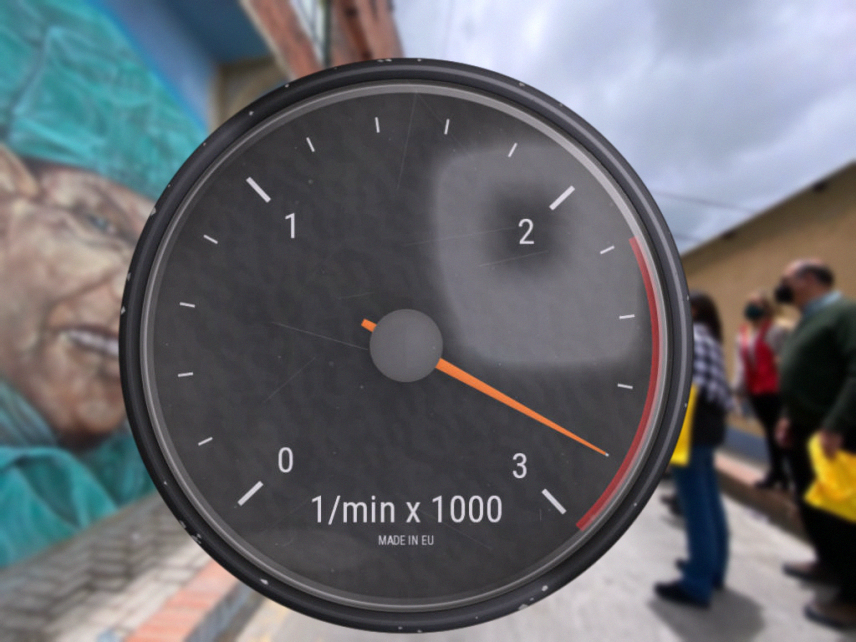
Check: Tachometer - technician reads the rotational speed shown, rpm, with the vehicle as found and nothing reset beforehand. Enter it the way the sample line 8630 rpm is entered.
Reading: 2800 rpm
